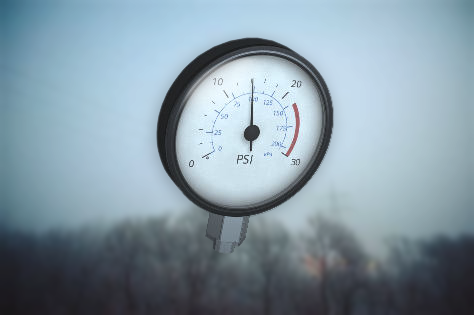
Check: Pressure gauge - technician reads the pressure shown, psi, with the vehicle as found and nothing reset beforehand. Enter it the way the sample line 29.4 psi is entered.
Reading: 14 psi
